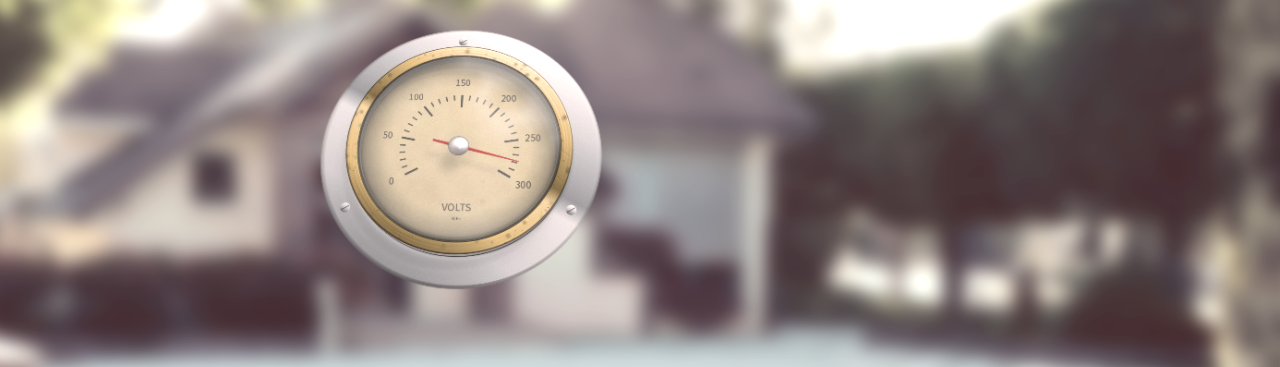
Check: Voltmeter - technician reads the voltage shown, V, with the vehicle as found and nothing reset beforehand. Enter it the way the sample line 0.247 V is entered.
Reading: 280 V
